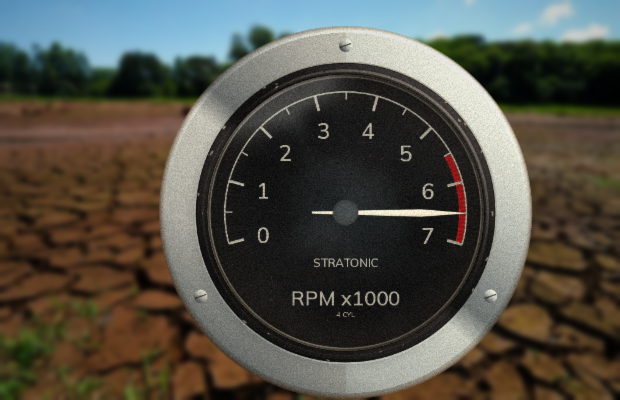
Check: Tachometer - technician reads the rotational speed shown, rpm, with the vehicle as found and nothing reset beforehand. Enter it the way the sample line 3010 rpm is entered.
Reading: 6500 rpm
